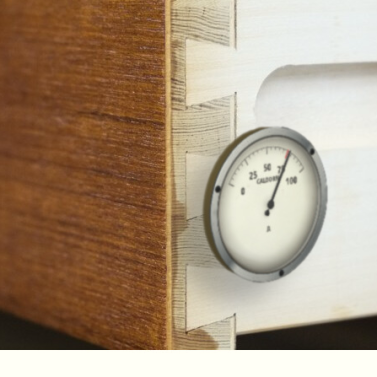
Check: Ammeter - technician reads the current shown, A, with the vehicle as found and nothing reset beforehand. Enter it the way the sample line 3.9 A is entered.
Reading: 75 A
